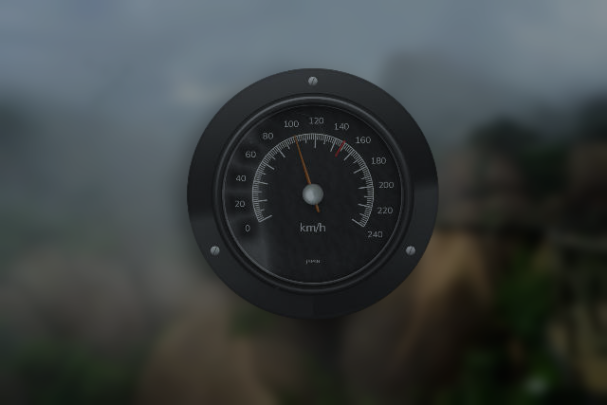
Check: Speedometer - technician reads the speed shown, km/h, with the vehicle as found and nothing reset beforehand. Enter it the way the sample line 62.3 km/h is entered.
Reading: 100 km/h
